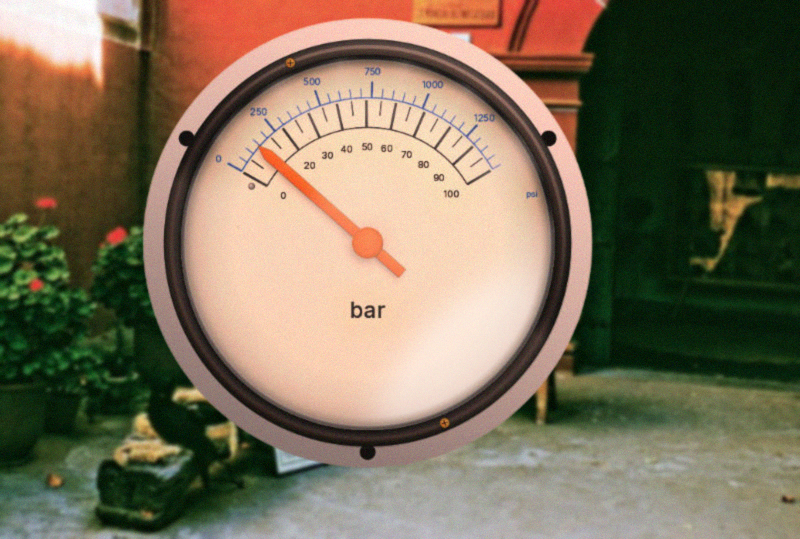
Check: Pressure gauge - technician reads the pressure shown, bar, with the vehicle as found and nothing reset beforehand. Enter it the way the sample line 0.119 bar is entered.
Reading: 10 bar
